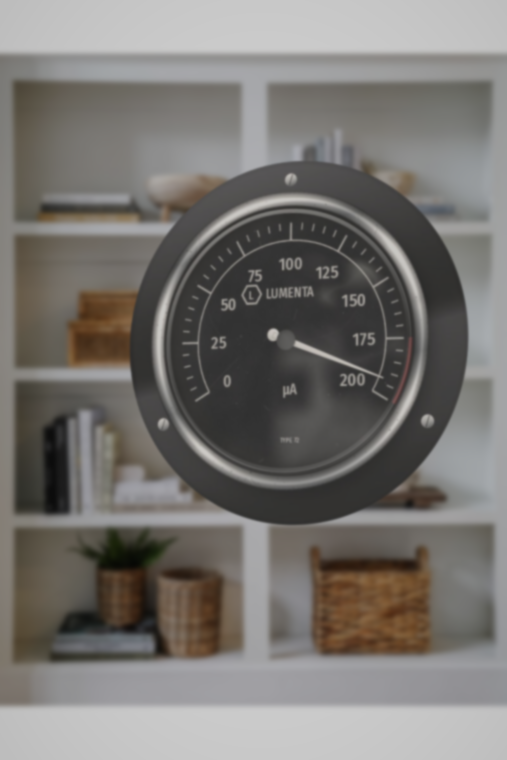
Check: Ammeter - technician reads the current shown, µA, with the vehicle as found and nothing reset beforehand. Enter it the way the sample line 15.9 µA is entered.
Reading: 192.5 µA
